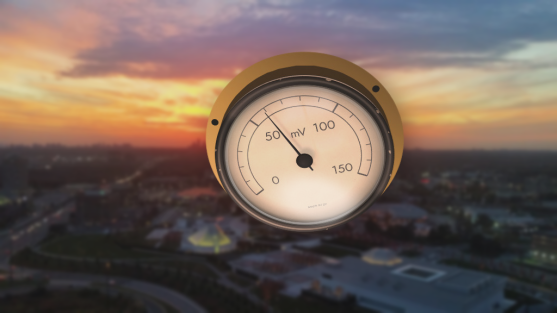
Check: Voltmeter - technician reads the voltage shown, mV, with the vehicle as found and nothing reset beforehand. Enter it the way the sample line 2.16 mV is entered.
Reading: 60 mV
